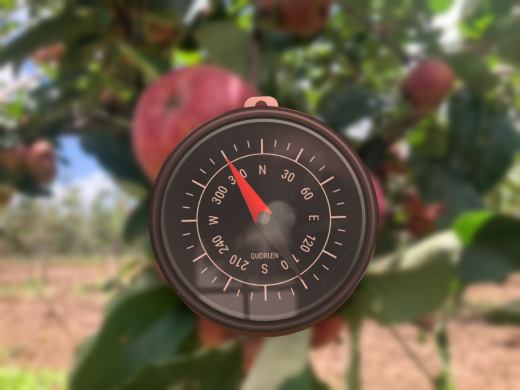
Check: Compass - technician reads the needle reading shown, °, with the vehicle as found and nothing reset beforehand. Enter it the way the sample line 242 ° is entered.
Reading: 330 °
